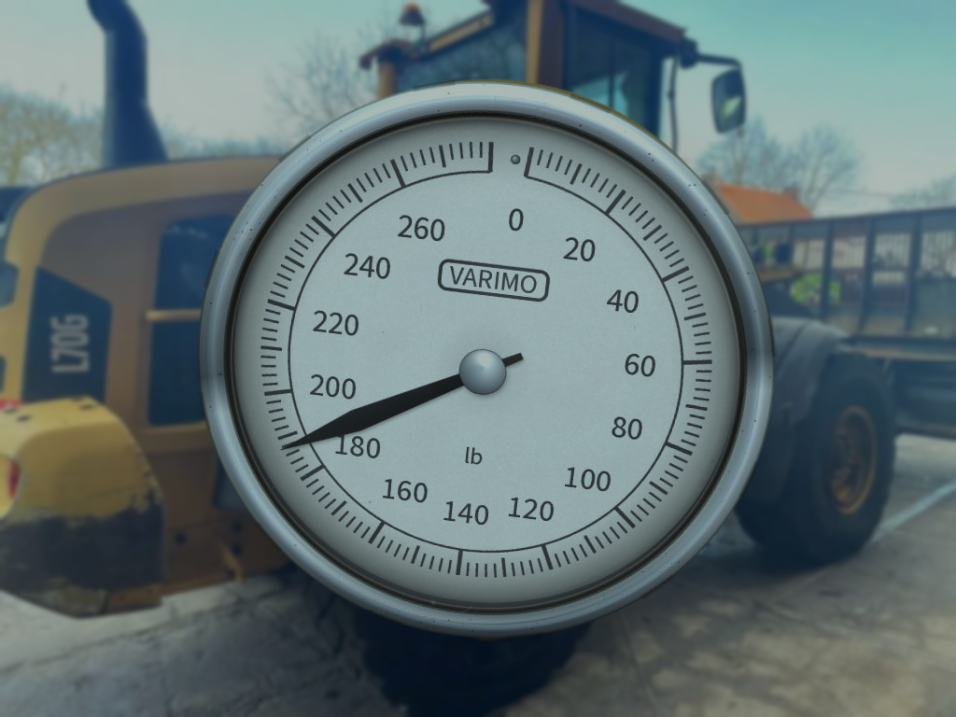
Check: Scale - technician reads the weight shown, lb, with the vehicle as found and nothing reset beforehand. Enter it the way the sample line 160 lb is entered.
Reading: 188 lb
